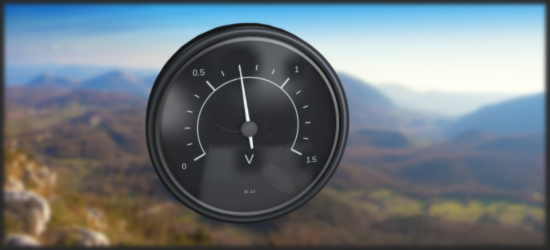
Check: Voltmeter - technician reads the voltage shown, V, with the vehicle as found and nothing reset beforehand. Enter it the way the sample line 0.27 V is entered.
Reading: 0.7 V
